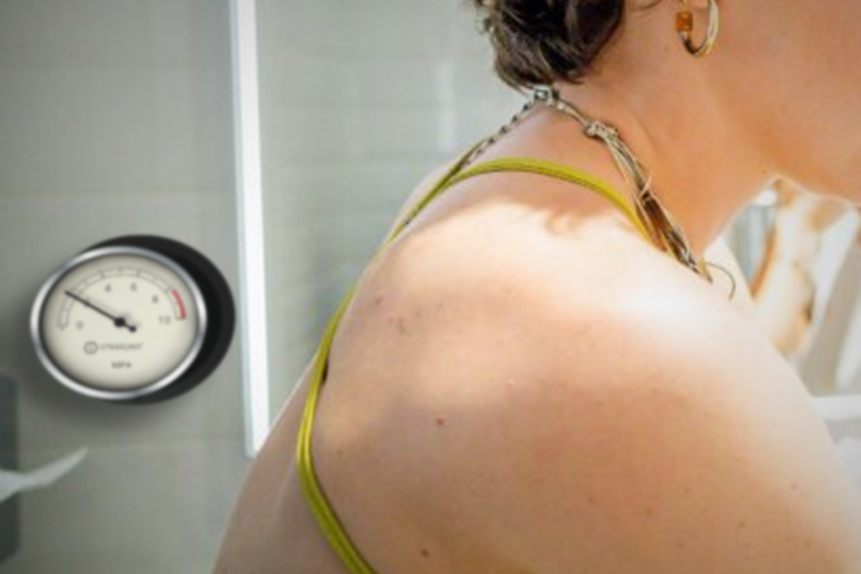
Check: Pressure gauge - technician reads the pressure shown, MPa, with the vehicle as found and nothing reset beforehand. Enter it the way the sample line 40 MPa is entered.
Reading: 2 MPa
